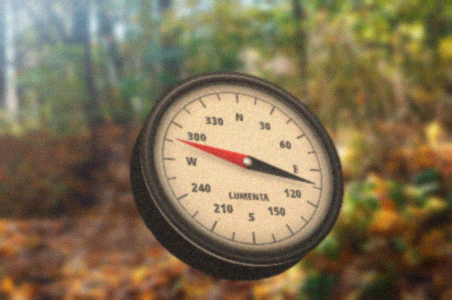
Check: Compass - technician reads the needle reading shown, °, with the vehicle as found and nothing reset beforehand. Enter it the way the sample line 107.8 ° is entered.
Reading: 285 °
